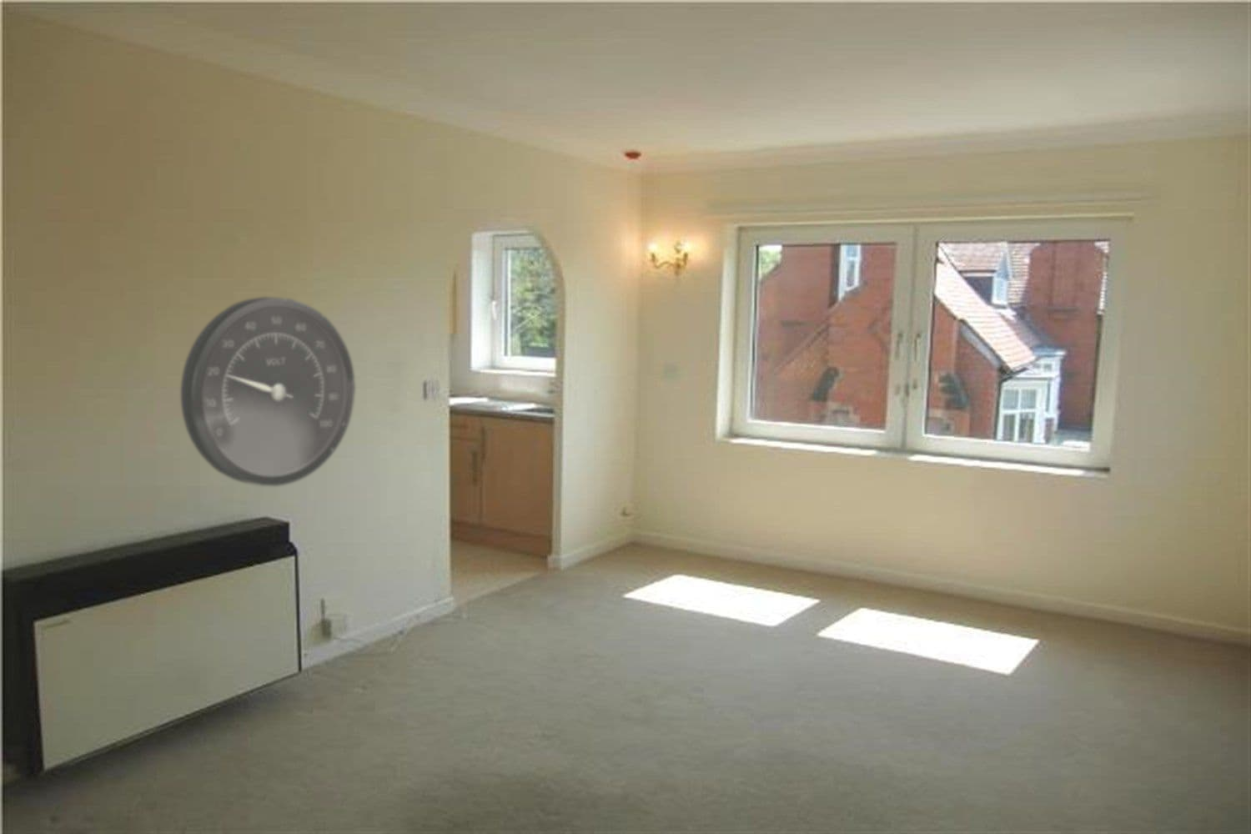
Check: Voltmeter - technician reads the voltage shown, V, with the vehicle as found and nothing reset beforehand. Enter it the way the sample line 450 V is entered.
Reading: 20 V
